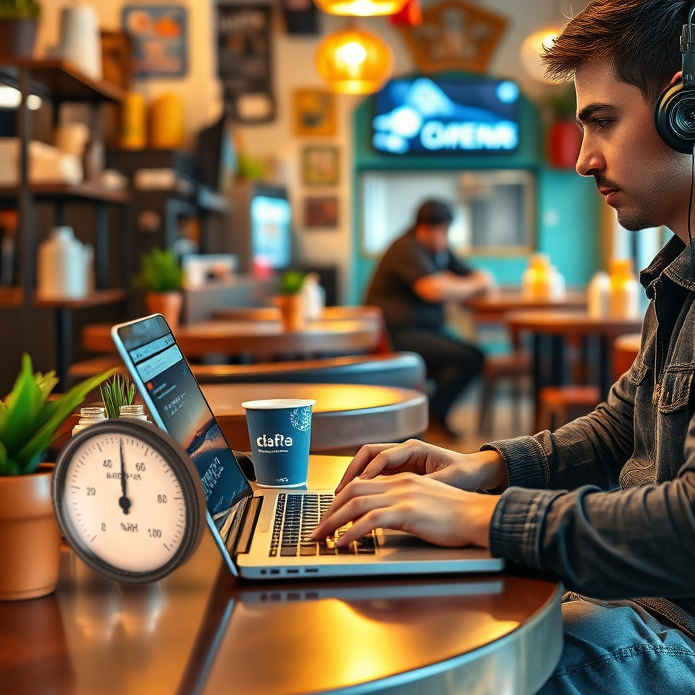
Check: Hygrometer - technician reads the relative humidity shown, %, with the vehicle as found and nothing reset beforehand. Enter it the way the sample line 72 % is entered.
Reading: 50 %
